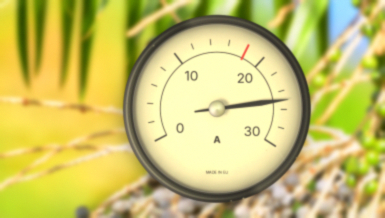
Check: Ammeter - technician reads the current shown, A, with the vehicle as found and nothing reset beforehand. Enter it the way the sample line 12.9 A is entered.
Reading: 25 A
